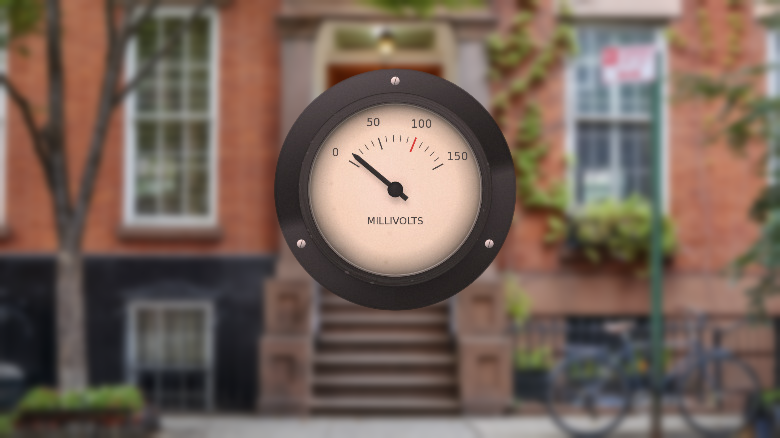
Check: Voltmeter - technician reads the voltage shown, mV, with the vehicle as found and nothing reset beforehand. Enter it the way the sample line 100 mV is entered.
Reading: 10 mV
